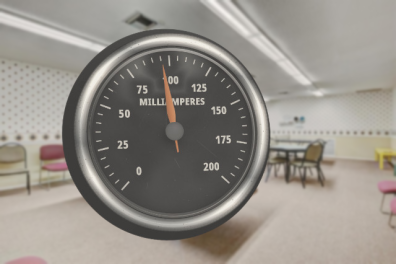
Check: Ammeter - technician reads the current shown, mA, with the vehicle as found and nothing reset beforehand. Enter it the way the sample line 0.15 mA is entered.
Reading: 95 mA
